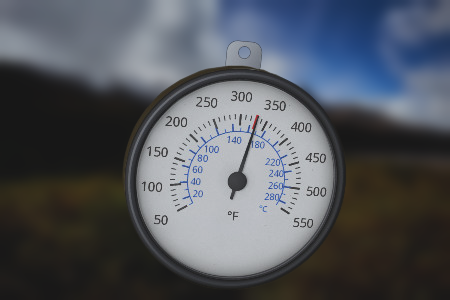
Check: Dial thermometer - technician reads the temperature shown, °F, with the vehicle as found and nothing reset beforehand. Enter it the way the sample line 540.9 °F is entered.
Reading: 330 °F
